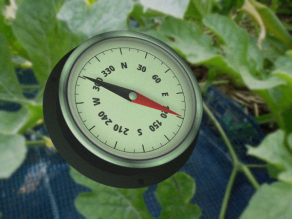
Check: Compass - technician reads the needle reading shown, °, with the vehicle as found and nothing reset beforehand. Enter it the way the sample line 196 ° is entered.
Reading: 120 °
